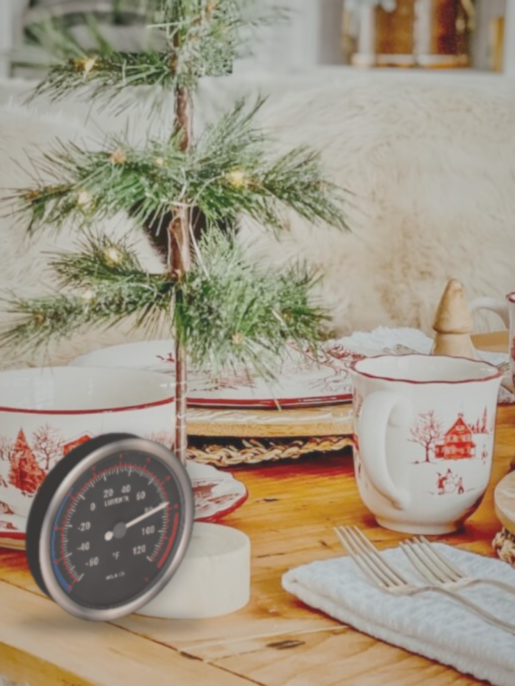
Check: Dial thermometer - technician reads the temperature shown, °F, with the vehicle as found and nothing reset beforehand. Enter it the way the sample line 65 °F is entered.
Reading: 80 °F
